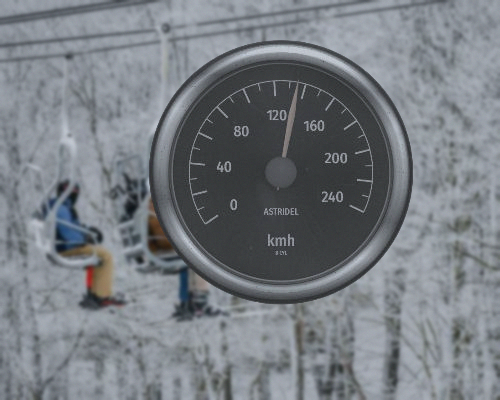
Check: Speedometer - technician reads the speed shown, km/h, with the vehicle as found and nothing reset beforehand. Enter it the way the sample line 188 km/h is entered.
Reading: 135 km/h
